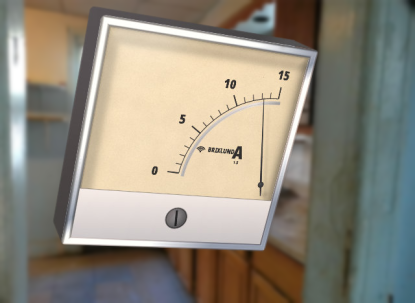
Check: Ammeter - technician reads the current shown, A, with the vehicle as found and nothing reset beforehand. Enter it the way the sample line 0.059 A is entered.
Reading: 13 A
